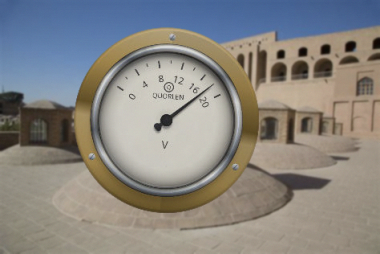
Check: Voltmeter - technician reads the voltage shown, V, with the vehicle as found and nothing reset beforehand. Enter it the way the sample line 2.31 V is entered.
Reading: 18 V
